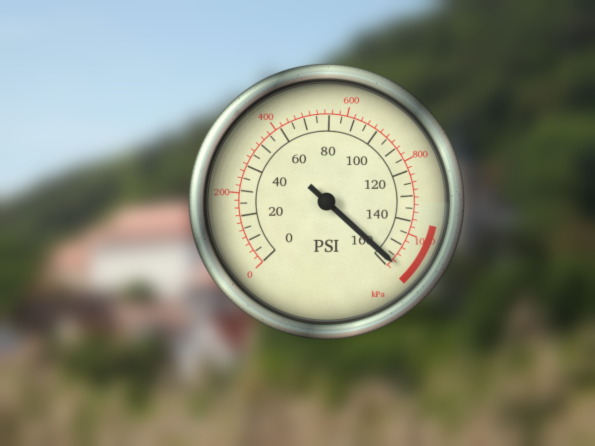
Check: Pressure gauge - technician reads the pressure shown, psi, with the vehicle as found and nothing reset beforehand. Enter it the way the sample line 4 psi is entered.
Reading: 157.5 psi
